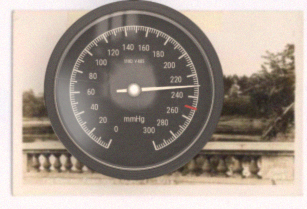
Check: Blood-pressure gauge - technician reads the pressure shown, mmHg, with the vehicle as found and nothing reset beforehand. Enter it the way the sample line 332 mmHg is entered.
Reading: 230 mmHg
